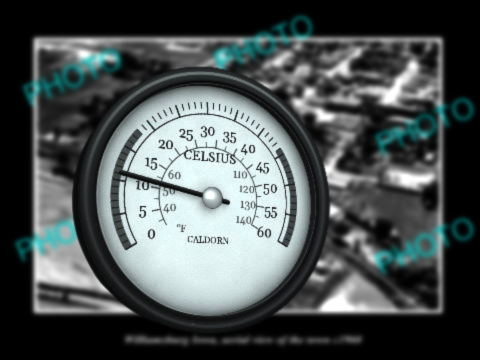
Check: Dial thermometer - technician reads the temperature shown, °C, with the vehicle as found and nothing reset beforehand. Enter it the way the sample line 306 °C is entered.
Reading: 11 °C
